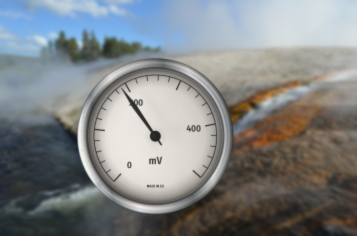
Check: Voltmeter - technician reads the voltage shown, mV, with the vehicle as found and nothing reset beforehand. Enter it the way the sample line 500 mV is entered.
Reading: 190 mV
